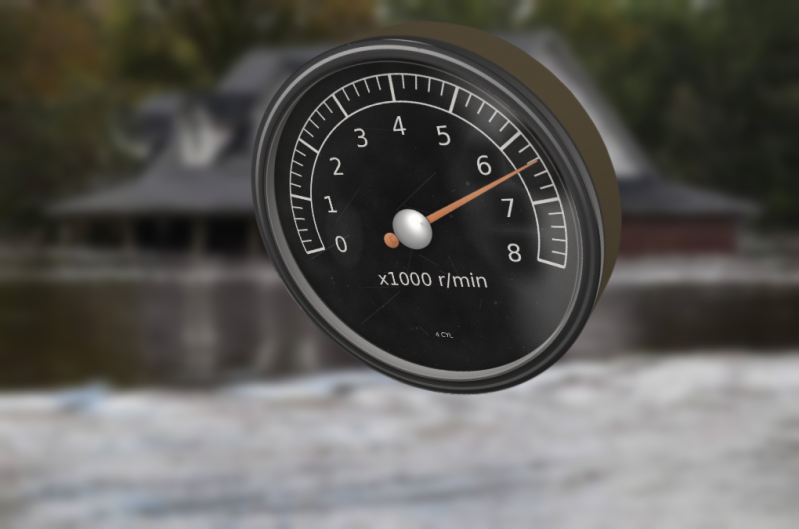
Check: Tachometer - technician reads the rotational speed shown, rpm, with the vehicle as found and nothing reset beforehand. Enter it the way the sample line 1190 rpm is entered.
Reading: 6400 rpm
